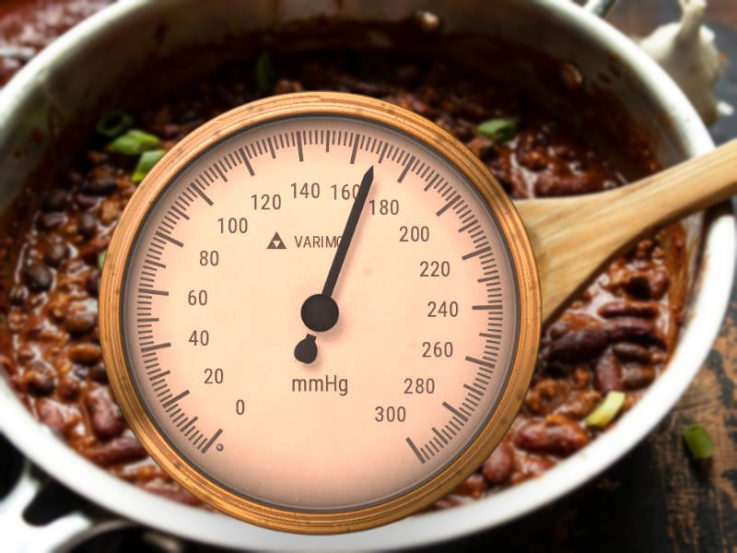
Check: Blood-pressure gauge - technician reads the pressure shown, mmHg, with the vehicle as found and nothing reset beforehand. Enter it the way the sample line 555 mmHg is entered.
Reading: 168 mmHg
